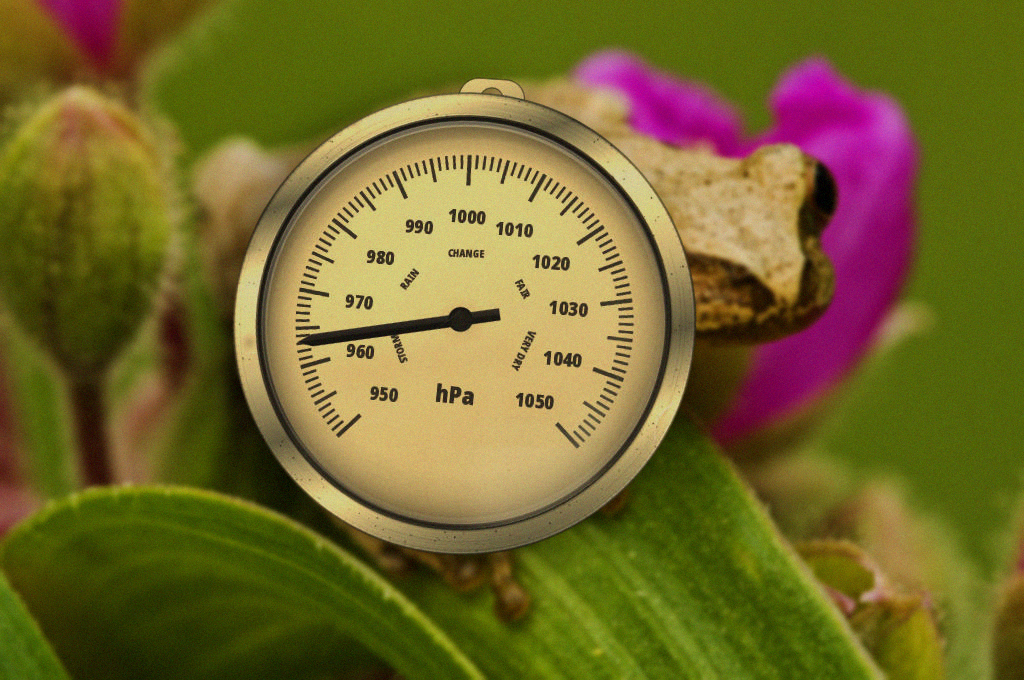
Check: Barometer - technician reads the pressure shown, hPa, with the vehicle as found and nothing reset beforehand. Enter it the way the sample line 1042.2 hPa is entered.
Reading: 963 hPa
